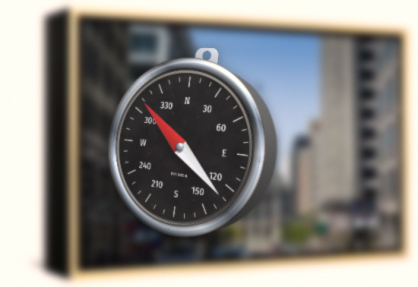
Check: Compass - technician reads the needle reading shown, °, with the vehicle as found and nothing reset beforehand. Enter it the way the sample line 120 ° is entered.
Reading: 310 °
